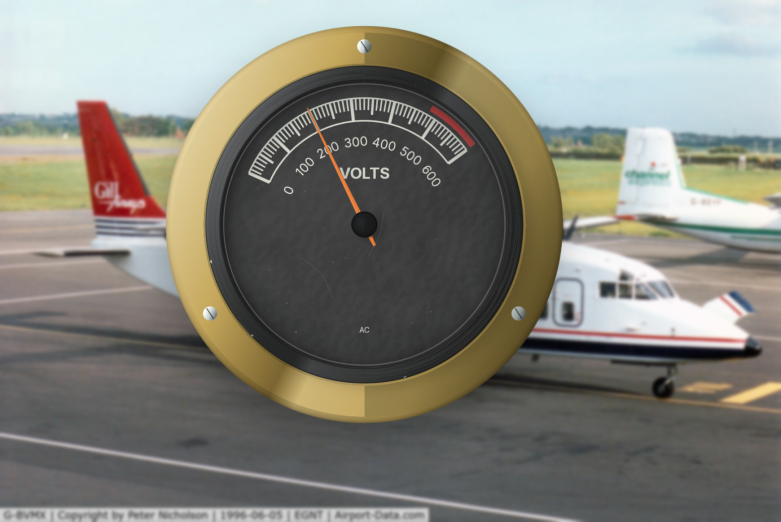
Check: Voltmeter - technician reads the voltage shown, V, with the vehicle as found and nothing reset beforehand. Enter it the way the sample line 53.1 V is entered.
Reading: 200 V
